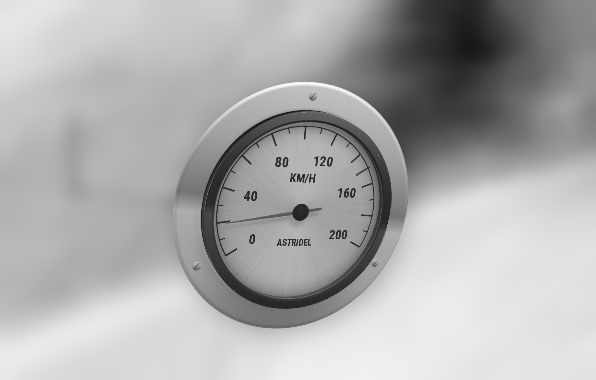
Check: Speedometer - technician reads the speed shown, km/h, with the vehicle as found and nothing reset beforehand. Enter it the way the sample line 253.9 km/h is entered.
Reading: 20 km/h
